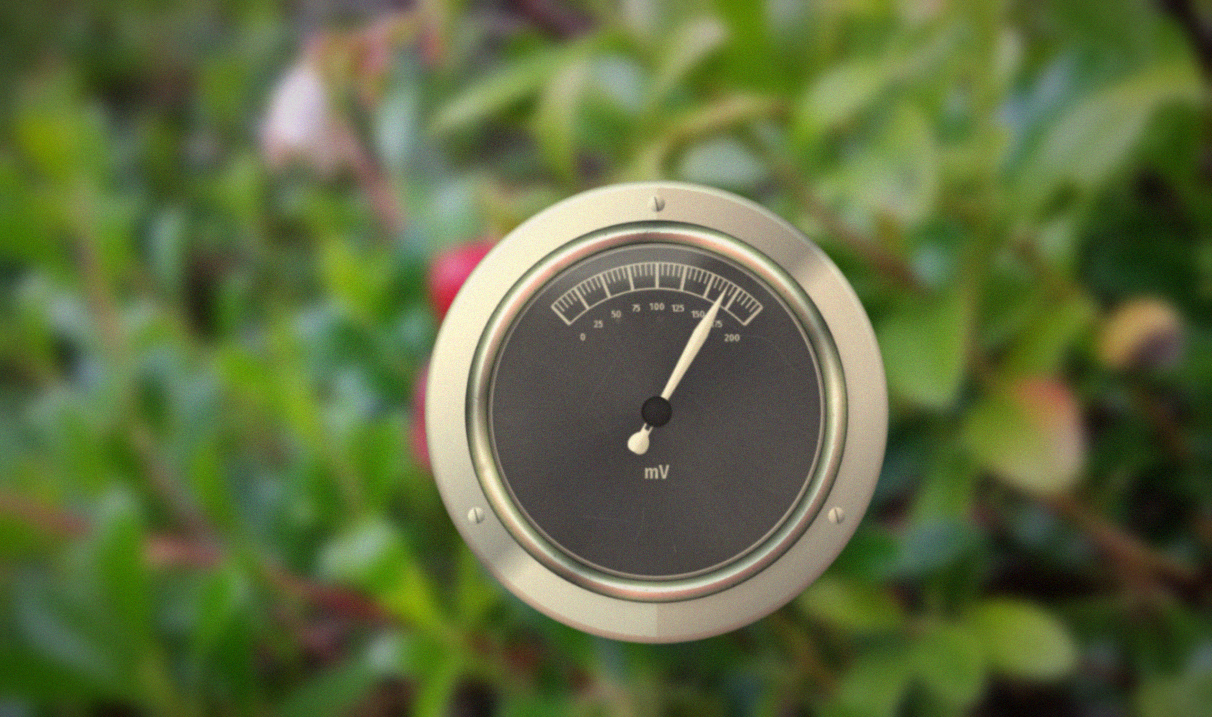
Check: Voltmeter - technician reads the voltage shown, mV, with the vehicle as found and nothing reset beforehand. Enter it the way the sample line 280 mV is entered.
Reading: 165 mV
